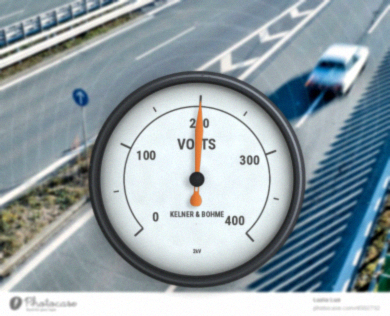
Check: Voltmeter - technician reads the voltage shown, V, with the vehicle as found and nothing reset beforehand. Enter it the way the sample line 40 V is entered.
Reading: 200 V
